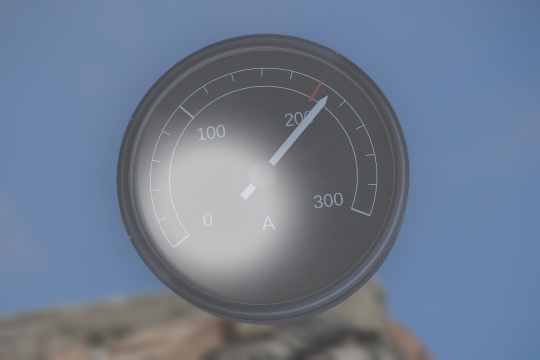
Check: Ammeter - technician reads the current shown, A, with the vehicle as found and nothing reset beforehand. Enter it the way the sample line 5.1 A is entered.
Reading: 210 A
